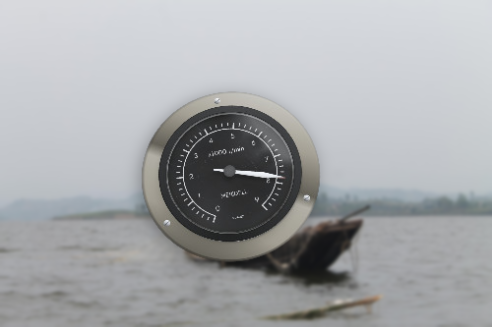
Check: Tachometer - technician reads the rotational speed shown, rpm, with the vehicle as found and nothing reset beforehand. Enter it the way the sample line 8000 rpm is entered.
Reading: 7800 rpm
